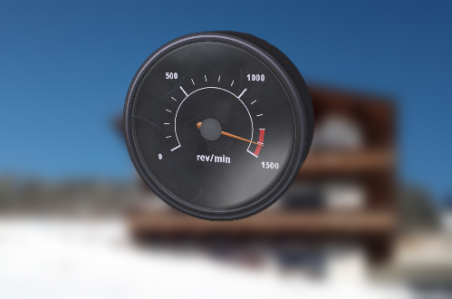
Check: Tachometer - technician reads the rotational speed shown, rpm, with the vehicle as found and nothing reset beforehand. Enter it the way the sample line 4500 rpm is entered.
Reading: 1400 rpm
